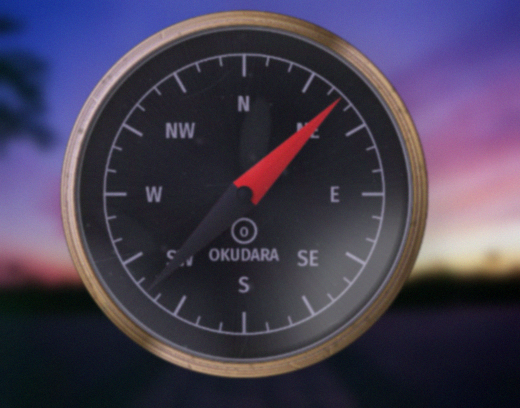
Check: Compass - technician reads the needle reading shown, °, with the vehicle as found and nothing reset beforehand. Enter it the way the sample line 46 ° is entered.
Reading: 45 °
